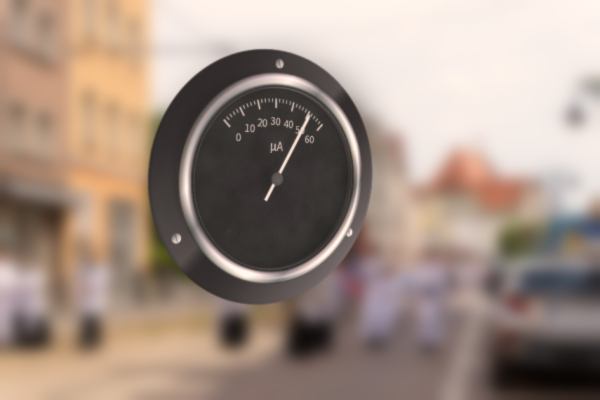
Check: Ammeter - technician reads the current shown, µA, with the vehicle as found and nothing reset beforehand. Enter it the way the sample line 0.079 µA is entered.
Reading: 50 µA
